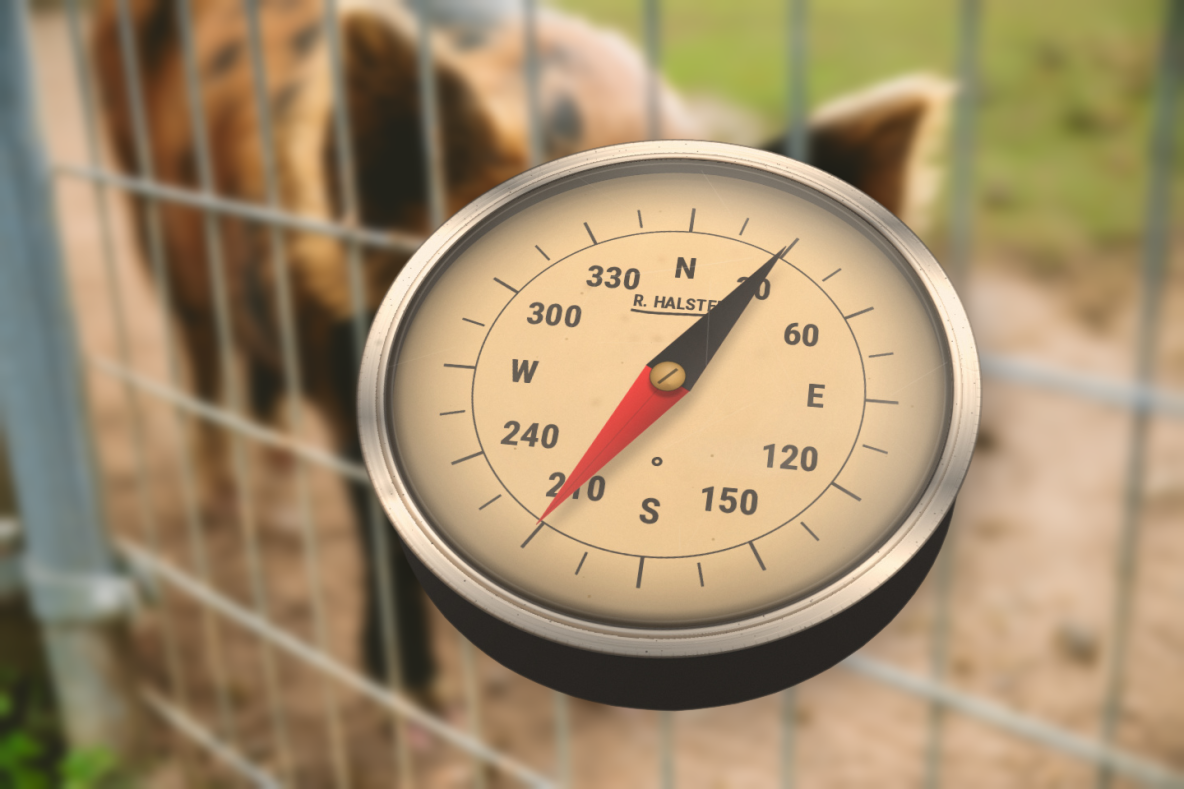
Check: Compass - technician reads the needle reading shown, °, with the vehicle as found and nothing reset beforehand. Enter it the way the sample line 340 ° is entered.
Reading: 210 °
